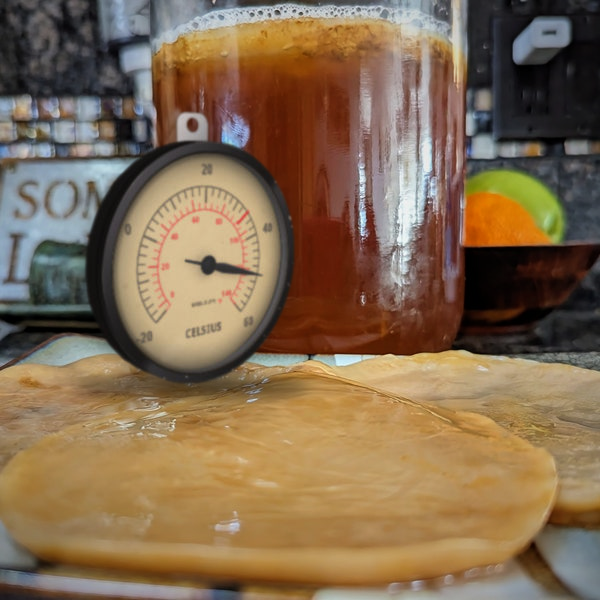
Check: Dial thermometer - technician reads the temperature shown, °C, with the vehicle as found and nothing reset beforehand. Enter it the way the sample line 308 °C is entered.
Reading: 50 °C
